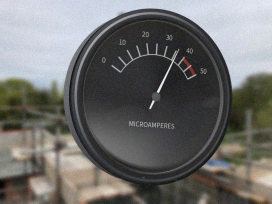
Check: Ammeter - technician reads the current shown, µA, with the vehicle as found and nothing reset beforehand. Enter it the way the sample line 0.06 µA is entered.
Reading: 35 µA
